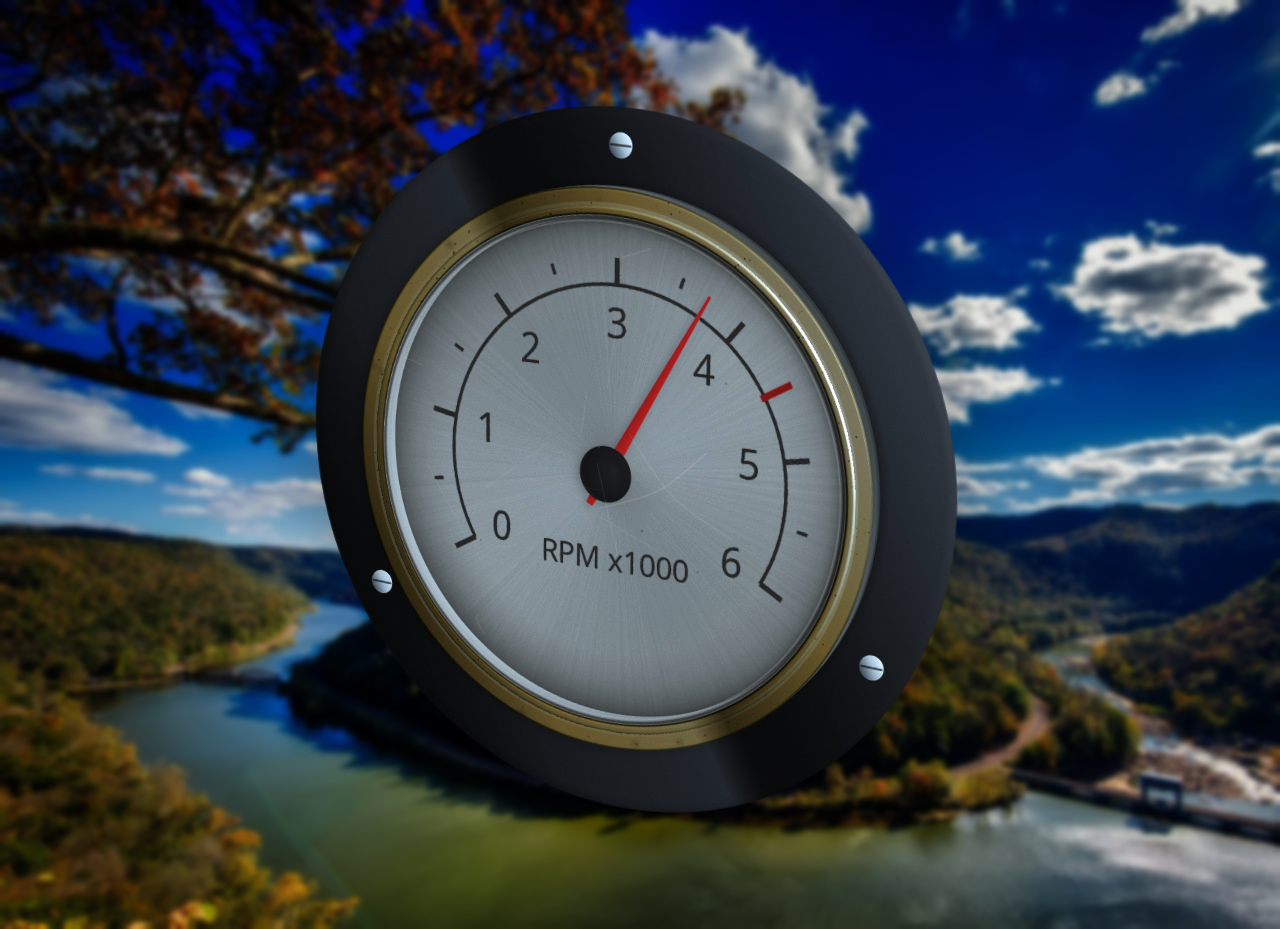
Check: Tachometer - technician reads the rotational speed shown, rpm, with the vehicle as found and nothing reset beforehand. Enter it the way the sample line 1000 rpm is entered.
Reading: 3750 rpm
